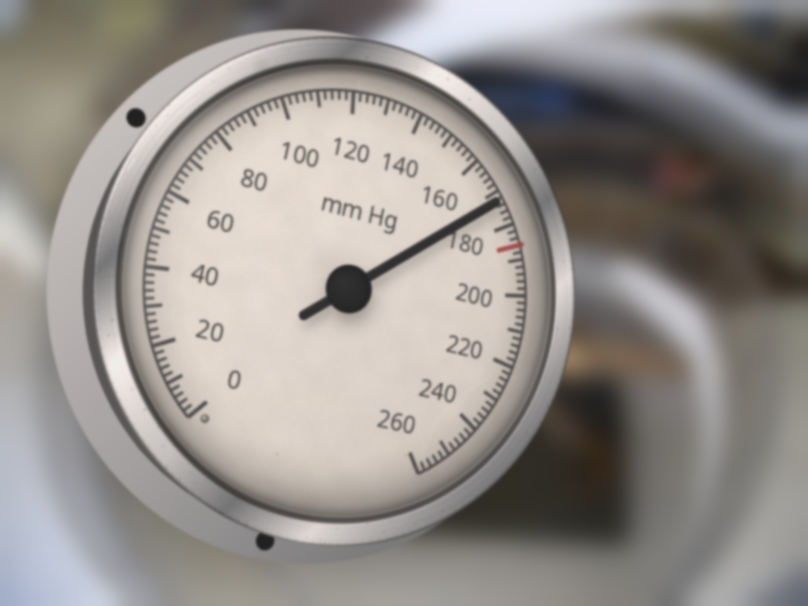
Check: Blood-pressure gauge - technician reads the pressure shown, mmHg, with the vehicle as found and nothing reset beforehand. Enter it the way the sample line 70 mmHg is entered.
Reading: 172 mmHg
